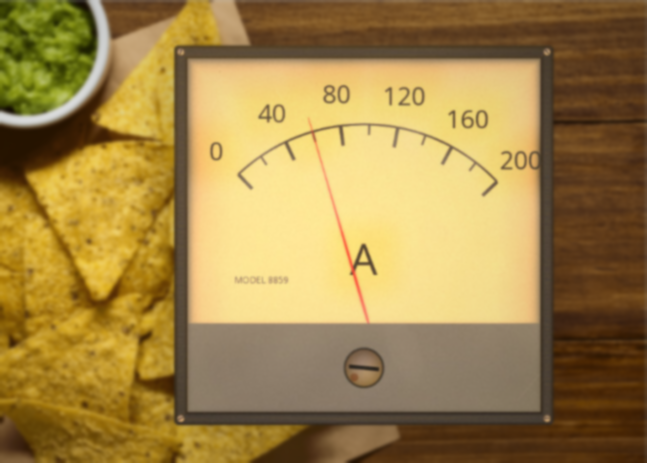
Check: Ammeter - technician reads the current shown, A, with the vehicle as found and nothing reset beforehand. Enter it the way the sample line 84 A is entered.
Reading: 60 A
